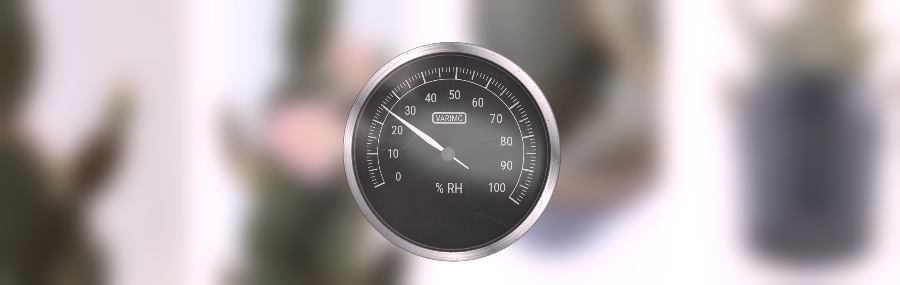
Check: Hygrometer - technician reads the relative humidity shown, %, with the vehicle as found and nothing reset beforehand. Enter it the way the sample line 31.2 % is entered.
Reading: 25 %
